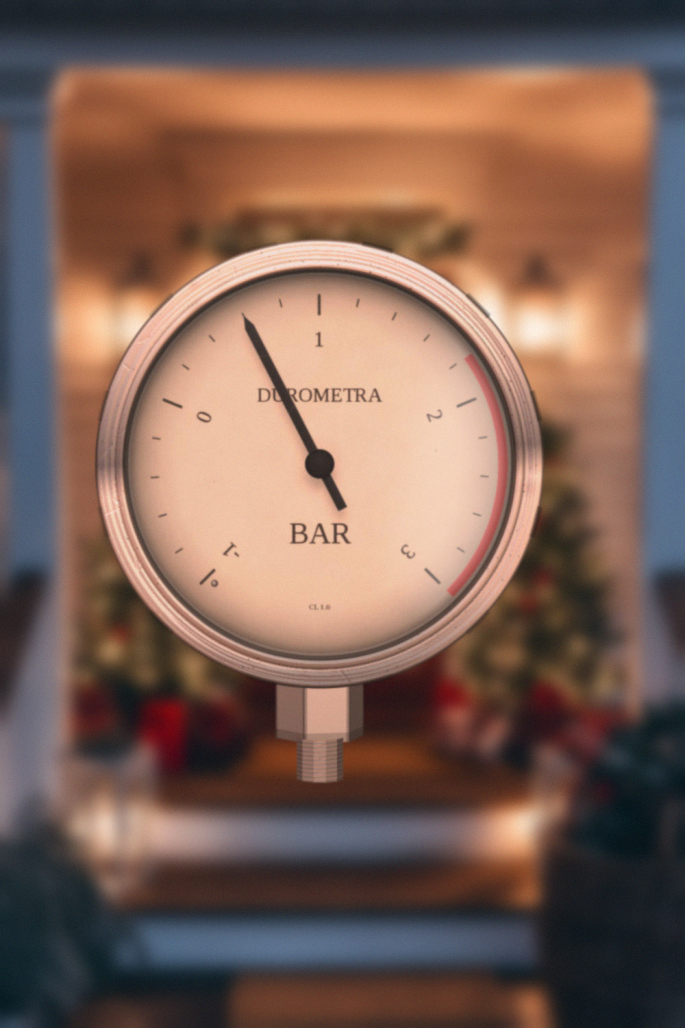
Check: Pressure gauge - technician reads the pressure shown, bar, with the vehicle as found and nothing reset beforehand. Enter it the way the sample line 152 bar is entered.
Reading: 0.6 bar
